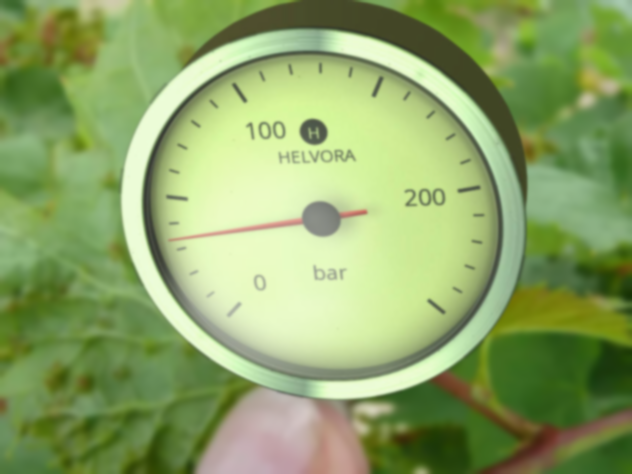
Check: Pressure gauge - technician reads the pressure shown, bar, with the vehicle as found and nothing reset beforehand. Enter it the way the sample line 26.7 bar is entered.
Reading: 35 bar
